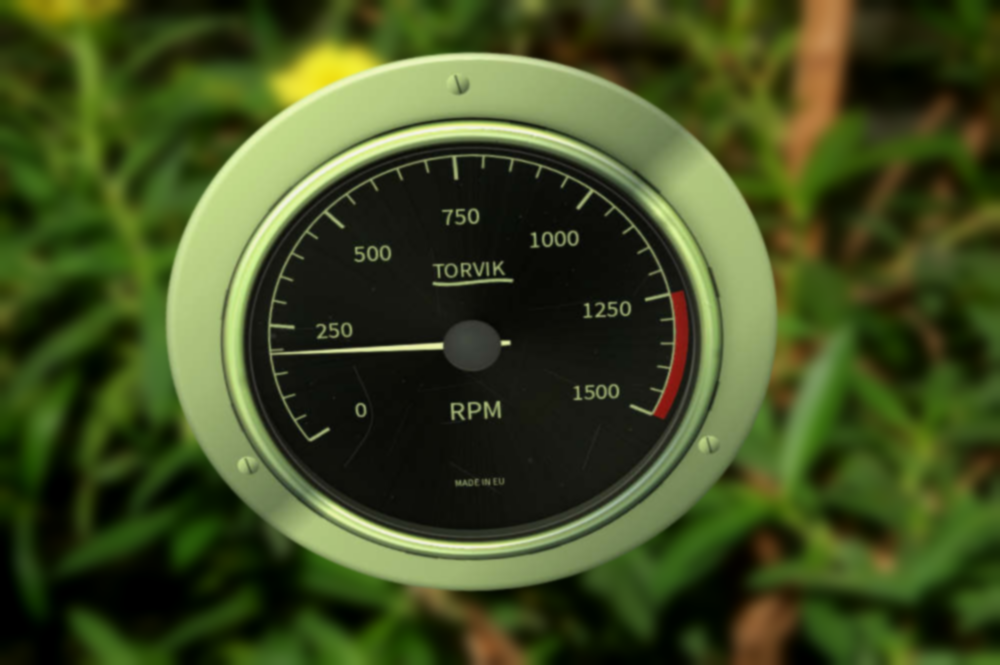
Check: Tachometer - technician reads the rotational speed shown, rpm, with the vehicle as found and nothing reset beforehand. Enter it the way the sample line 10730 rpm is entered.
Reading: 200 rpm
